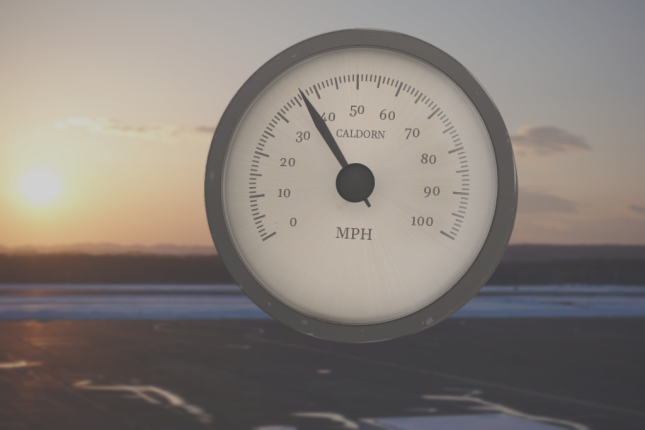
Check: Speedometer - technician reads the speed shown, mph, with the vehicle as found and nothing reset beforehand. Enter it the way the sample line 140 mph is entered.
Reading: 37 mph
